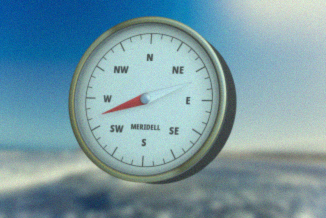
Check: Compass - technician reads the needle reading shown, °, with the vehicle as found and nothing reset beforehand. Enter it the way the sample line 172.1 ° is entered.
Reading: 250 °
